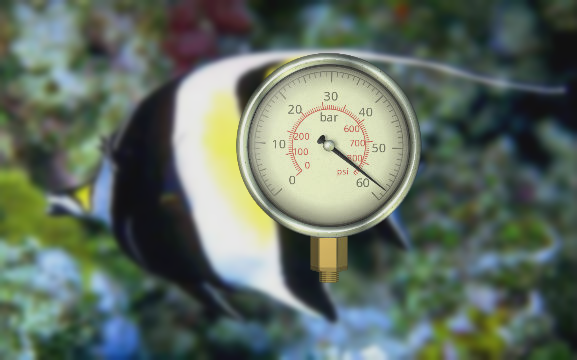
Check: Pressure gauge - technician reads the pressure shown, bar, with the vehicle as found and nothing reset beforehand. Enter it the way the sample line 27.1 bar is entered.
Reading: 58 bar
